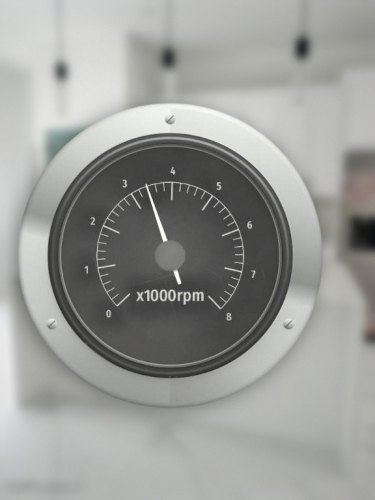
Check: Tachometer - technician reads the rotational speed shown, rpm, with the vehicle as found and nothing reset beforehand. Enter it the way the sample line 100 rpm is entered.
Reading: 3400 rpm
